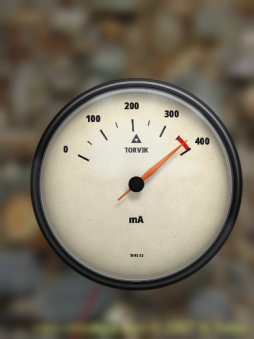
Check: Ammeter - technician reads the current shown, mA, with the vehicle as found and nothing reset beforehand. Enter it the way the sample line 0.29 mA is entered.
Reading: 375 mA
